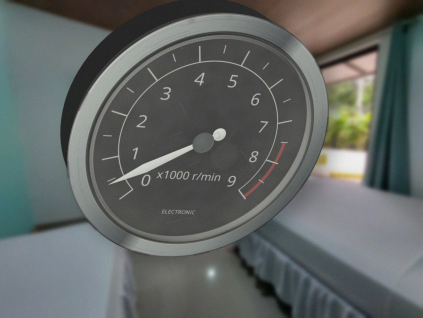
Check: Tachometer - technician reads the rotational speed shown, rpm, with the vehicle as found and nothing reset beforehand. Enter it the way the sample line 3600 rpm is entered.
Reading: 500 rpm
